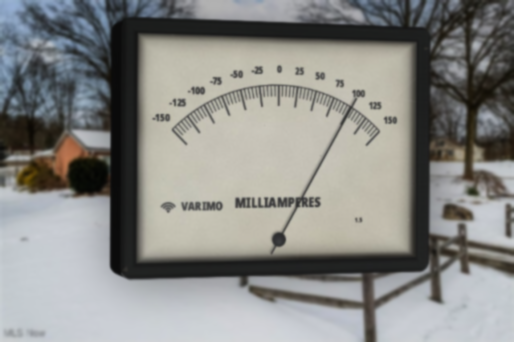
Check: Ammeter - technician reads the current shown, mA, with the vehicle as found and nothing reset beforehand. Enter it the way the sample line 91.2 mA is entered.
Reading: 100 mA
